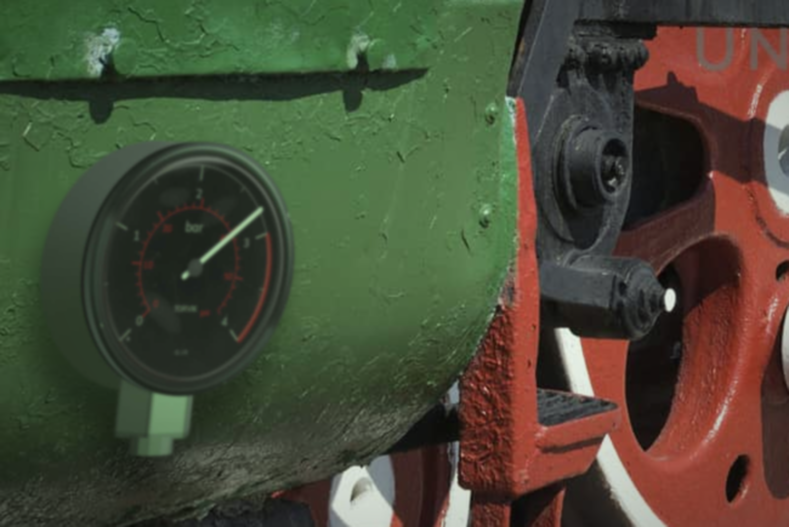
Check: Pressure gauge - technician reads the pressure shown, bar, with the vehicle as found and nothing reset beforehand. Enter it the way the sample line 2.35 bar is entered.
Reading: 2.75 bar
